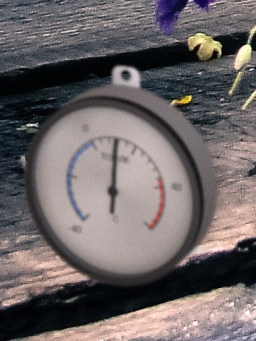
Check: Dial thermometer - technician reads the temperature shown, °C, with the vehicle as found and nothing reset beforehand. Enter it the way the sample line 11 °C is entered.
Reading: 12 °C
